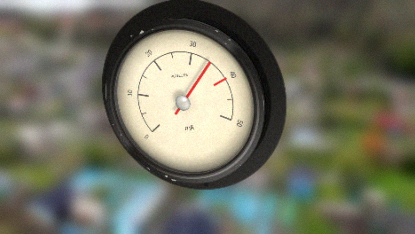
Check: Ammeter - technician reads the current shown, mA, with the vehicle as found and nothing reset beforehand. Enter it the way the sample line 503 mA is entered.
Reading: 35 mA
